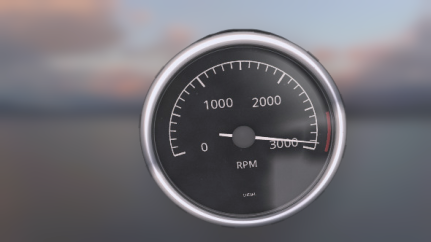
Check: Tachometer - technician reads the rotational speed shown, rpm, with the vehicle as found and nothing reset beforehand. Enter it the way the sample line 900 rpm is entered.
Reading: 2900 rpm
